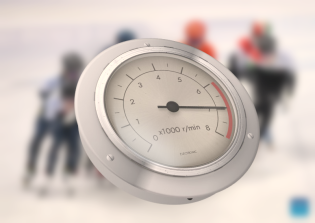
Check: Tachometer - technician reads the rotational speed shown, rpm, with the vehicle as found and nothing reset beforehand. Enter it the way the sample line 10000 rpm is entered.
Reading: 7000 rpm
